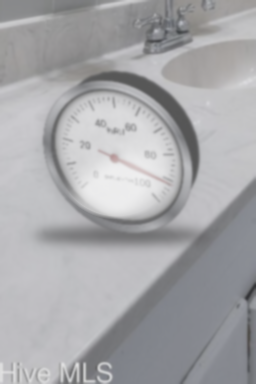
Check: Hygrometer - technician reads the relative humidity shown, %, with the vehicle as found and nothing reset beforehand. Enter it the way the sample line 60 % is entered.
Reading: 90 %
